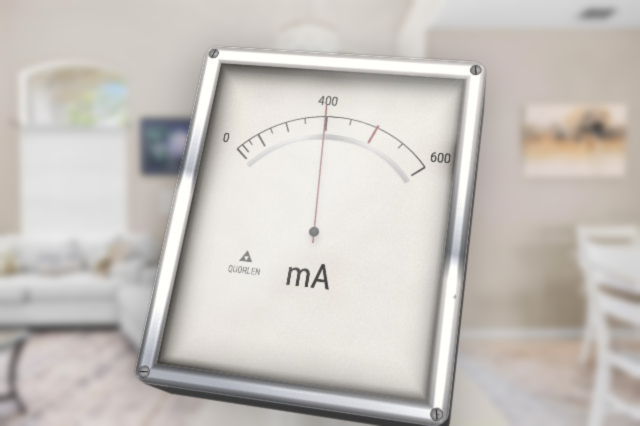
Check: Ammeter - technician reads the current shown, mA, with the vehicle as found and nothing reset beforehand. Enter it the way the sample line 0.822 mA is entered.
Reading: 400 mA
